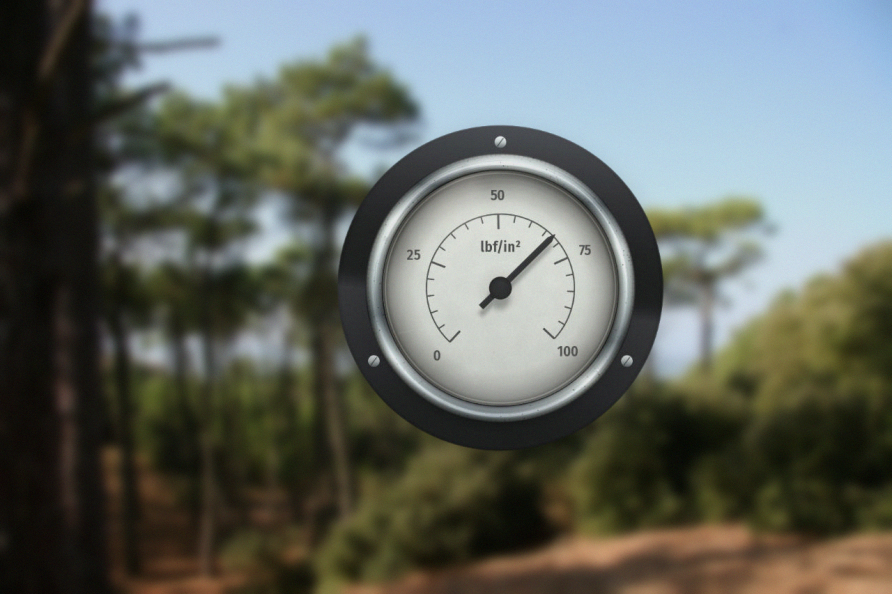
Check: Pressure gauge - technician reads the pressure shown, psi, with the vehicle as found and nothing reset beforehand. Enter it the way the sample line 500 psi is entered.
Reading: 67.5 psi
